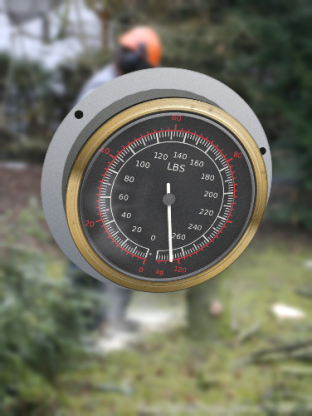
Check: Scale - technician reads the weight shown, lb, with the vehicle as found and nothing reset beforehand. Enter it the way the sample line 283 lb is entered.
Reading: 270 lb
